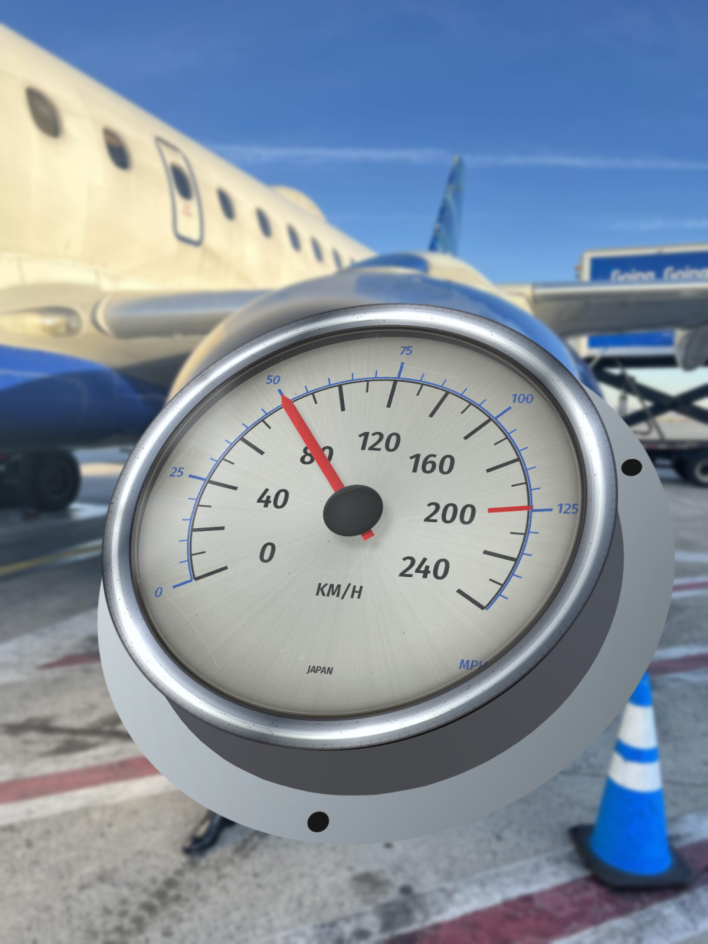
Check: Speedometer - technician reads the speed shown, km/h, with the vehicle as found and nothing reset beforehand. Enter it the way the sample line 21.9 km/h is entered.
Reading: 80 km/h
